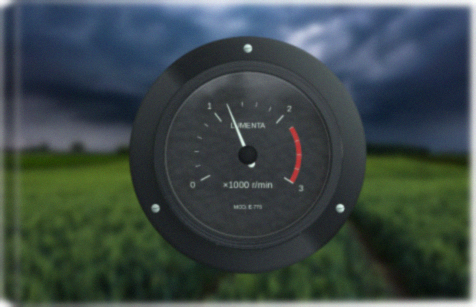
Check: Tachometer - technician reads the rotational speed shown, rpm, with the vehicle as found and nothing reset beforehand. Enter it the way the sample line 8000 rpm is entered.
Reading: 1200 rpm
